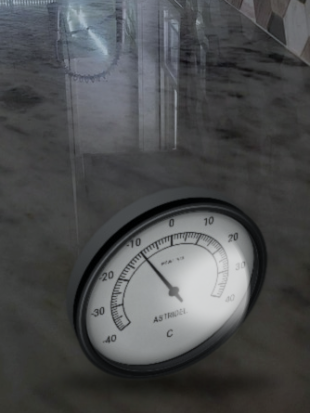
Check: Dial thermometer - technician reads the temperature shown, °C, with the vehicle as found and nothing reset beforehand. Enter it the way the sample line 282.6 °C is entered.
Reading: -10 °C
